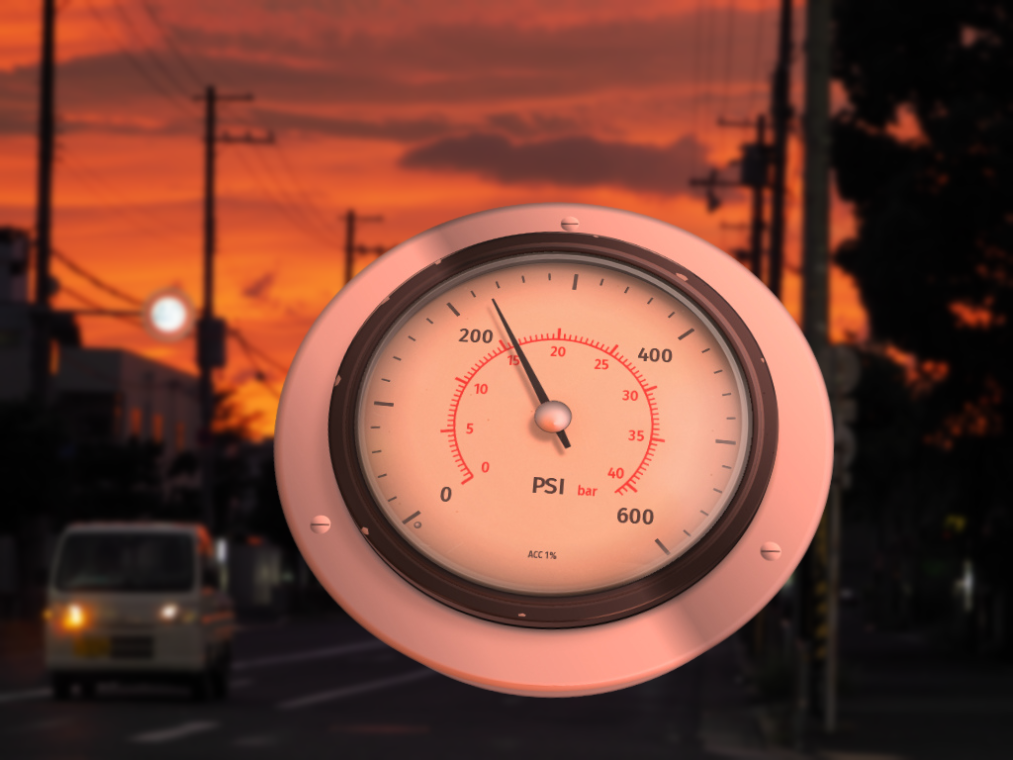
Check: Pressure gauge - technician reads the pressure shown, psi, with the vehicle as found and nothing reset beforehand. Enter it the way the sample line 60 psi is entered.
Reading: 230 psi
